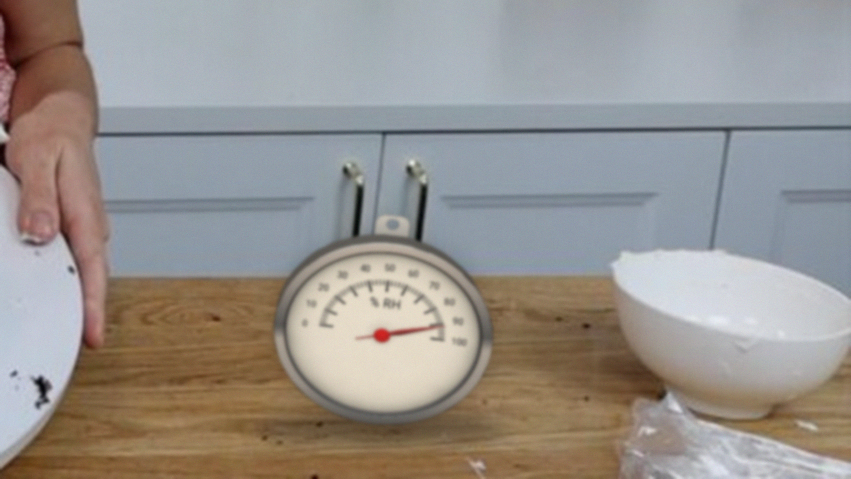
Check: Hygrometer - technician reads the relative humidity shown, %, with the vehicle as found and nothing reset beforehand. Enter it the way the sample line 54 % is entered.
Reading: 90 %
